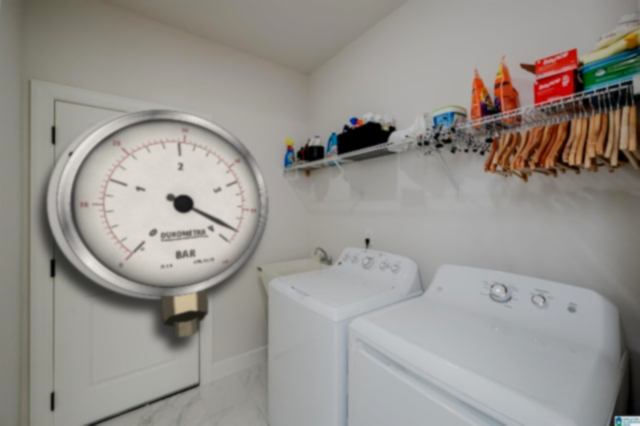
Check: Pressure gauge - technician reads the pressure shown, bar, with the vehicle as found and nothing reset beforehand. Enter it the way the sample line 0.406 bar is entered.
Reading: 3.8 bar
